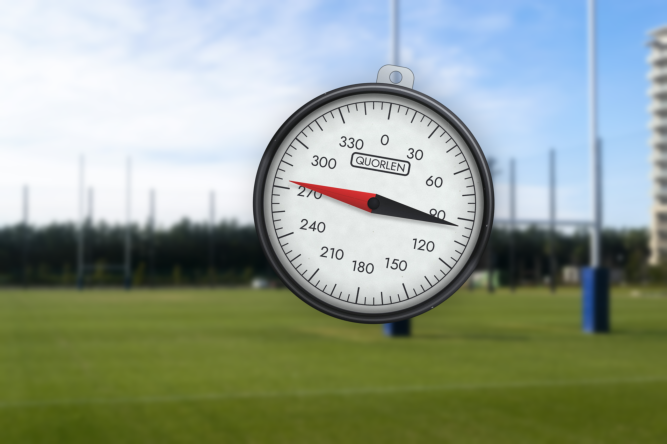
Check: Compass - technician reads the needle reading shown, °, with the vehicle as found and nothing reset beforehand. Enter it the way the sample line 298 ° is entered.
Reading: 275 °
